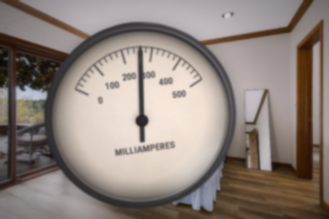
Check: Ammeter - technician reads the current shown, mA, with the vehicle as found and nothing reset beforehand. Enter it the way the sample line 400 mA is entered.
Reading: 260 mA
